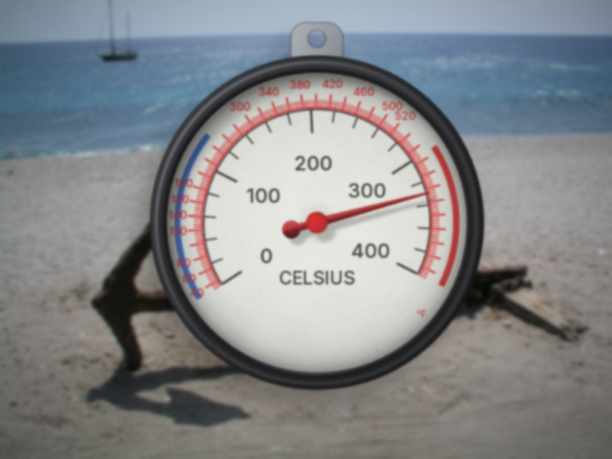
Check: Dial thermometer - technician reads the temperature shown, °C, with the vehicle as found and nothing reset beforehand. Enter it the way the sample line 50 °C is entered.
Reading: 330 °C
